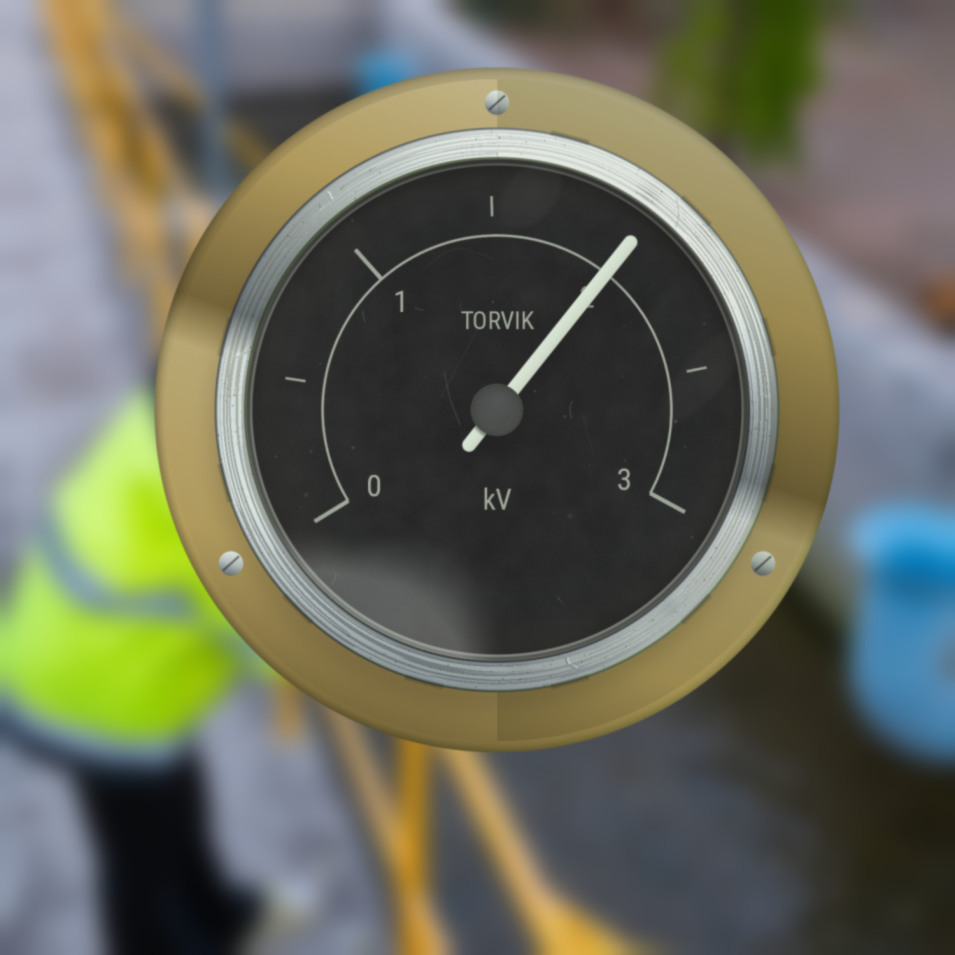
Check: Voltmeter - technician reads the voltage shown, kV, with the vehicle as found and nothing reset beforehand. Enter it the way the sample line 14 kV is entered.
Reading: 2 kV
